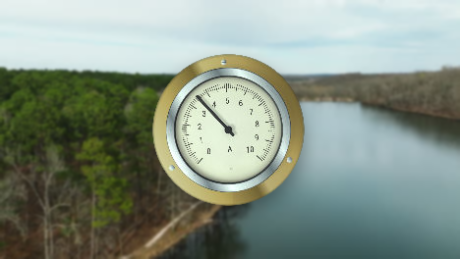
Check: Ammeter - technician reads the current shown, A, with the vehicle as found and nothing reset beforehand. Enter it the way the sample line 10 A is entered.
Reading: 3.5 A
